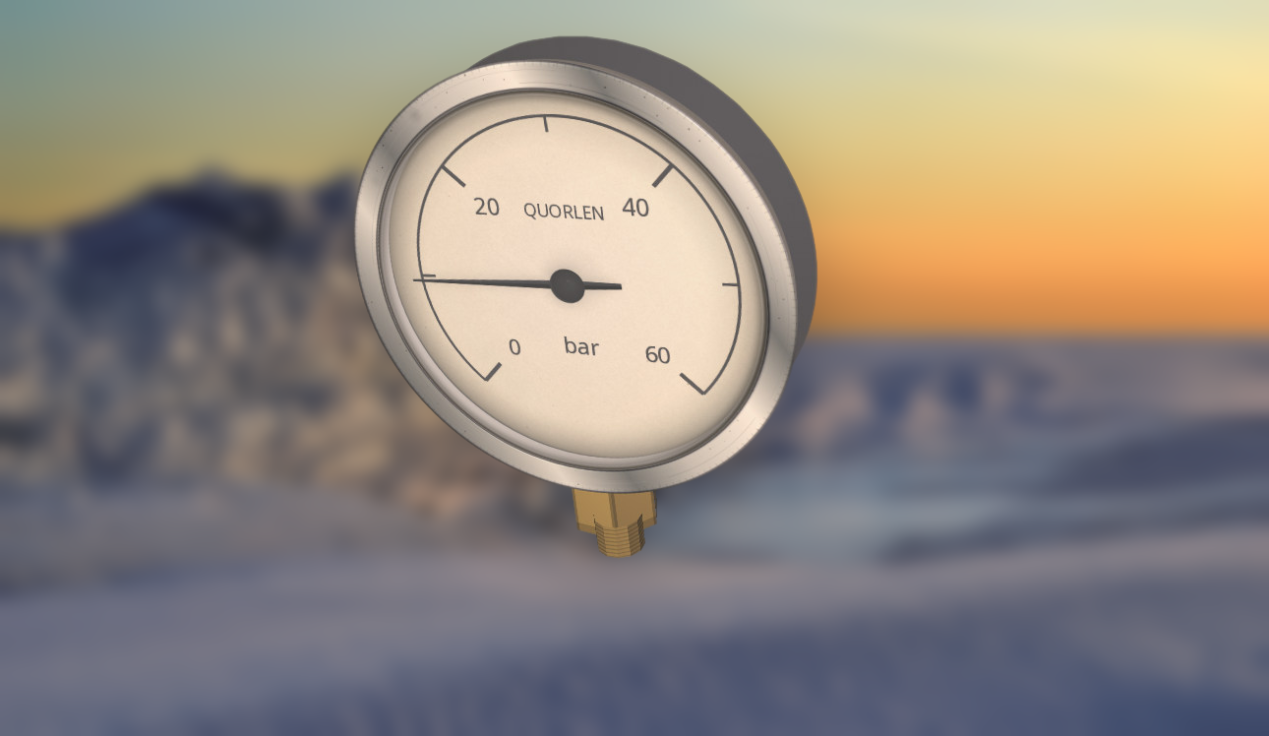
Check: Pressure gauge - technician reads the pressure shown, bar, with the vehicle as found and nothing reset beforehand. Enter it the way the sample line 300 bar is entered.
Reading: 10 bar
